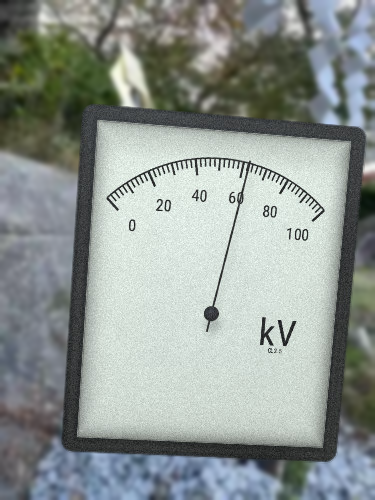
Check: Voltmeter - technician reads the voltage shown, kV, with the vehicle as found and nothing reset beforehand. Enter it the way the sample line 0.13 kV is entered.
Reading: 62 kV
